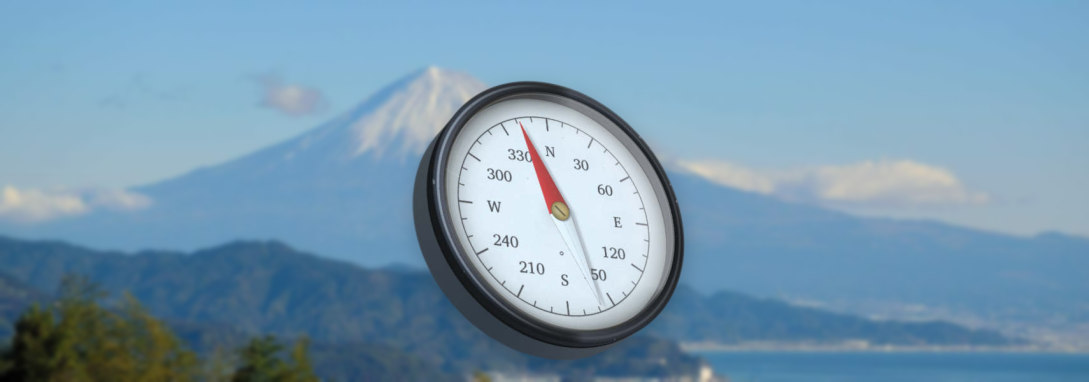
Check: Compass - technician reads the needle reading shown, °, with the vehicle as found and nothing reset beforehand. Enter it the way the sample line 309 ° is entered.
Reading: 340 °
